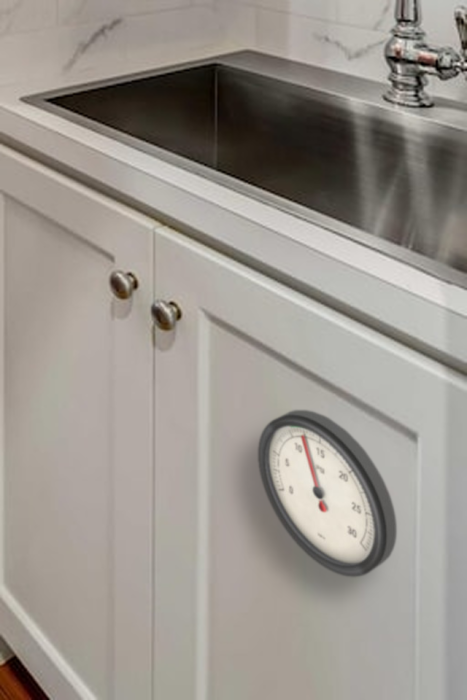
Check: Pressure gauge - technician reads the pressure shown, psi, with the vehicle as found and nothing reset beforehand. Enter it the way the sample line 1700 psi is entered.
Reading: 12.5 psi
